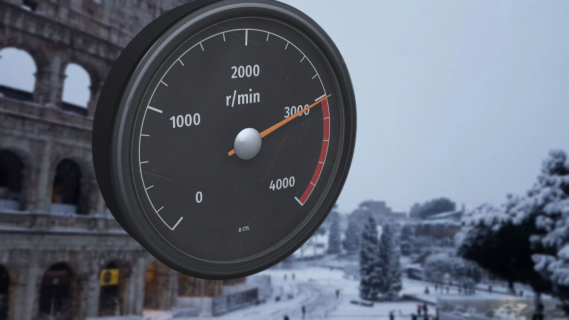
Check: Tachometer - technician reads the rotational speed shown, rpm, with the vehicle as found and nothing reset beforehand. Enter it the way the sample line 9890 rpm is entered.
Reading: 3000 rpm
